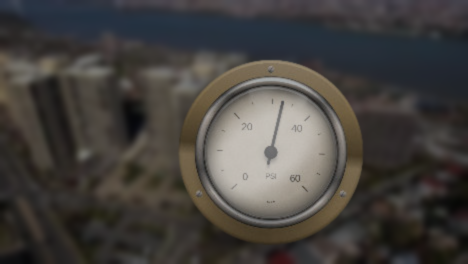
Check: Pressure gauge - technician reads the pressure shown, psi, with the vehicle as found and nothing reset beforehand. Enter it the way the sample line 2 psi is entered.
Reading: 32.5 psi
